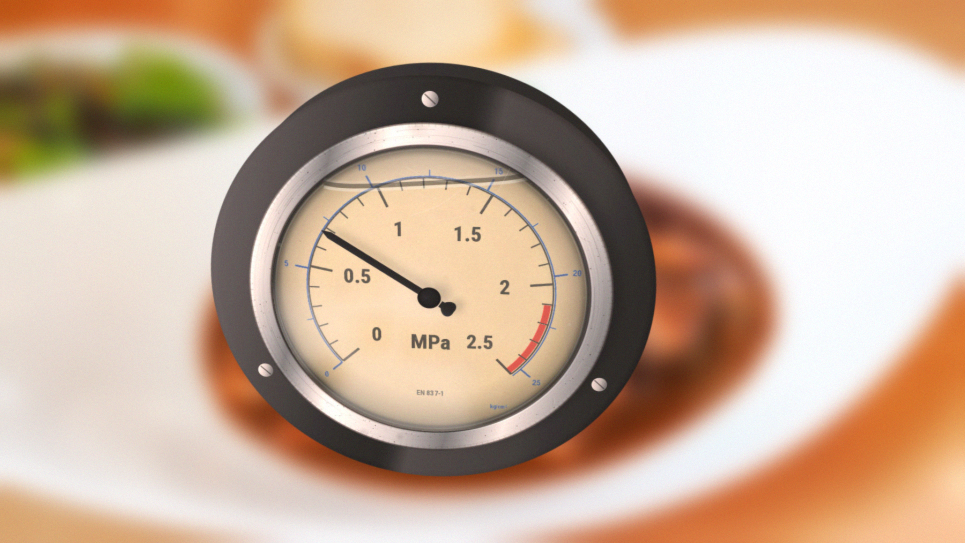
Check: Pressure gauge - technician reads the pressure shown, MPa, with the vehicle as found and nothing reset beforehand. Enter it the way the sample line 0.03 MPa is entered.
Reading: 0.7 MPa
